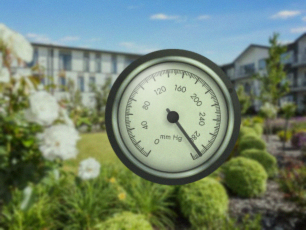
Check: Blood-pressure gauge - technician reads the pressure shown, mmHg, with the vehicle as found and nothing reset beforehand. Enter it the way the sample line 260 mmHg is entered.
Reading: 290 mmHg
